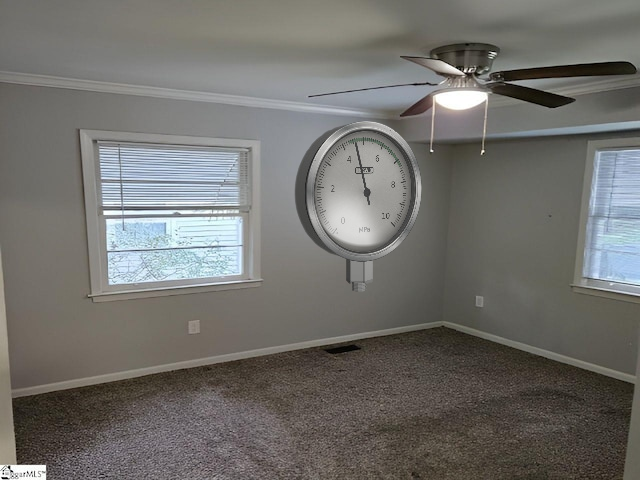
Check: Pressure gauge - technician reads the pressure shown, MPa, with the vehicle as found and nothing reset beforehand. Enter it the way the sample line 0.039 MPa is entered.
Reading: 4.5 MPa
